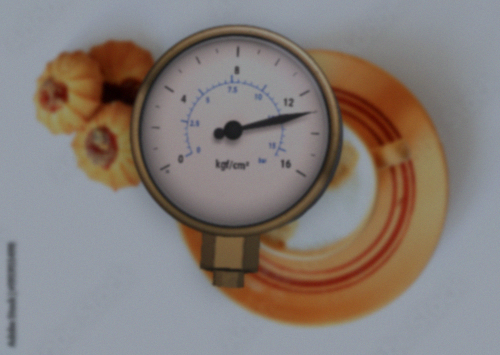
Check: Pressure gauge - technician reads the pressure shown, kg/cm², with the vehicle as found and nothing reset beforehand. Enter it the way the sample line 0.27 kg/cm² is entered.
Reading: 13 kg/cm²
